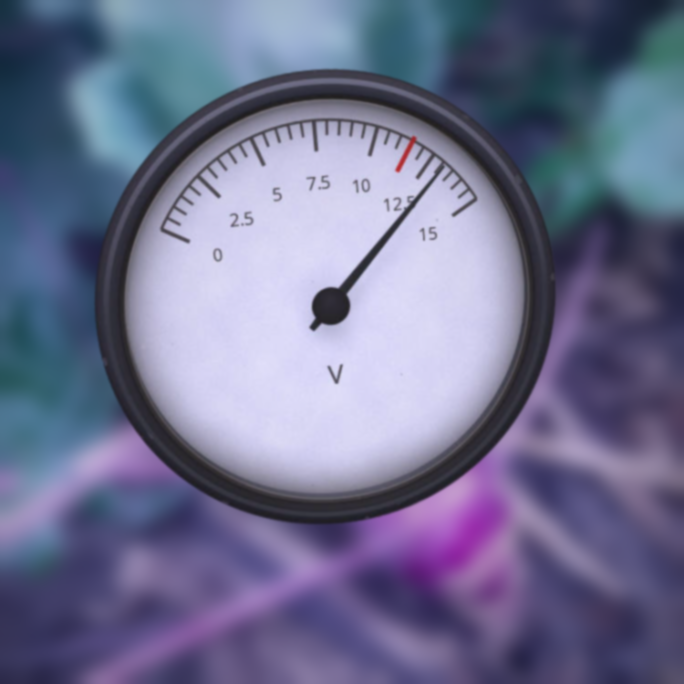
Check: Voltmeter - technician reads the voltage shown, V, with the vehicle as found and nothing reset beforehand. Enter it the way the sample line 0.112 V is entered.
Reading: 13 V
